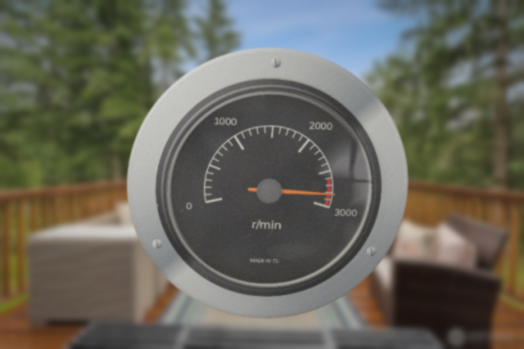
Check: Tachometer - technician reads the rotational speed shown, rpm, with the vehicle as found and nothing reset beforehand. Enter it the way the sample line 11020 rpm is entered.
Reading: 2800 rpm
